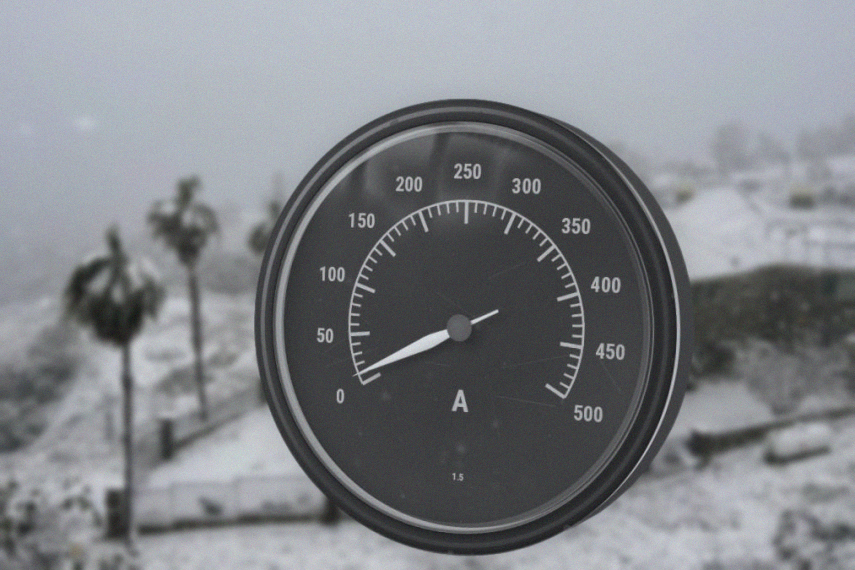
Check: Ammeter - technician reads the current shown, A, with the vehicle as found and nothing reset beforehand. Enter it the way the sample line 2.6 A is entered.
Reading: 10 A
